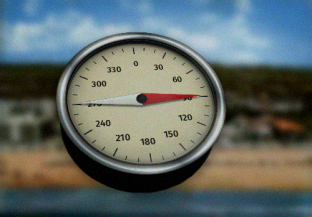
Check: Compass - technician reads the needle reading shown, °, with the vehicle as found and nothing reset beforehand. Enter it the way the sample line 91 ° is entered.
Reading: 90 °
